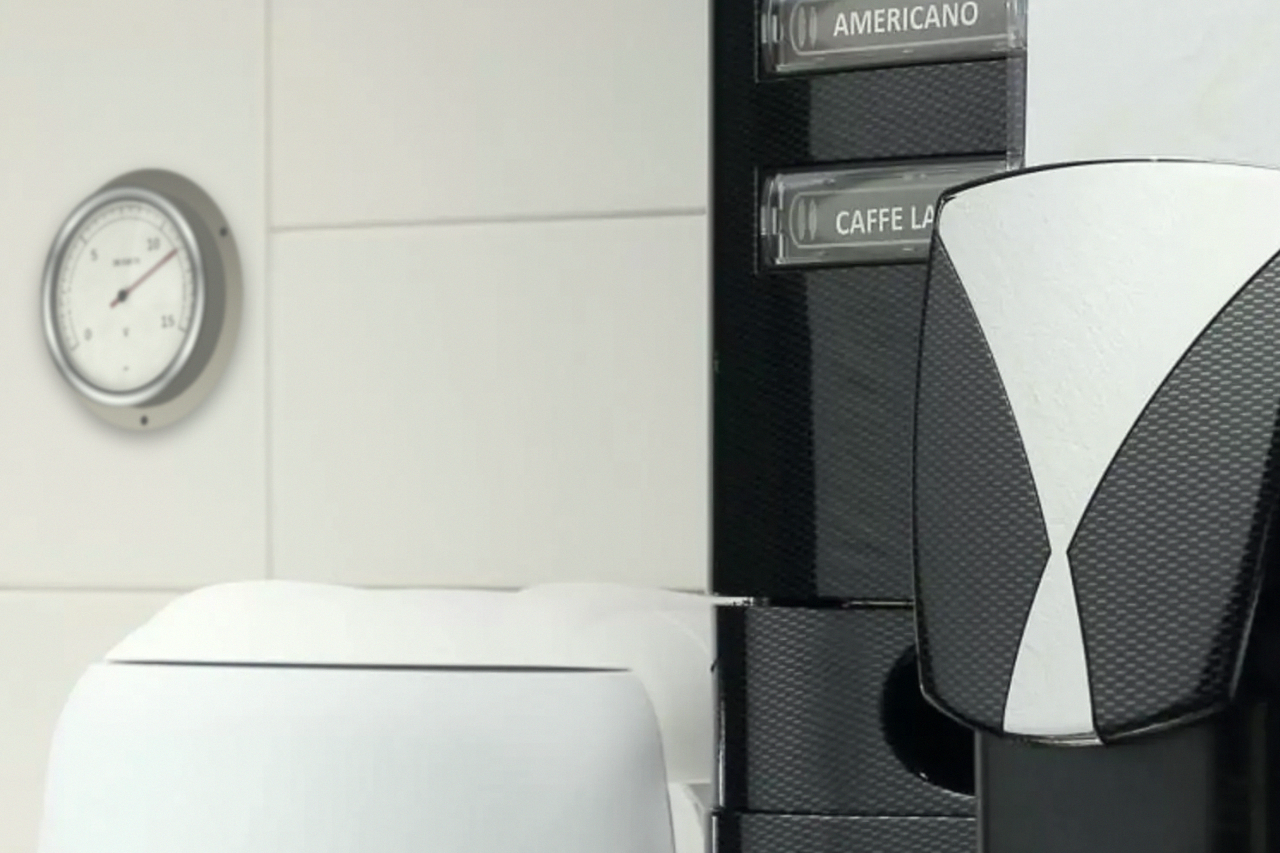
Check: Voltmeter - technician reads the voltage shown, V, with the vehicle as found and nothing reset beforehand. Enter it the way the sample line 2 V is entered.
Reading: 11.5 V
